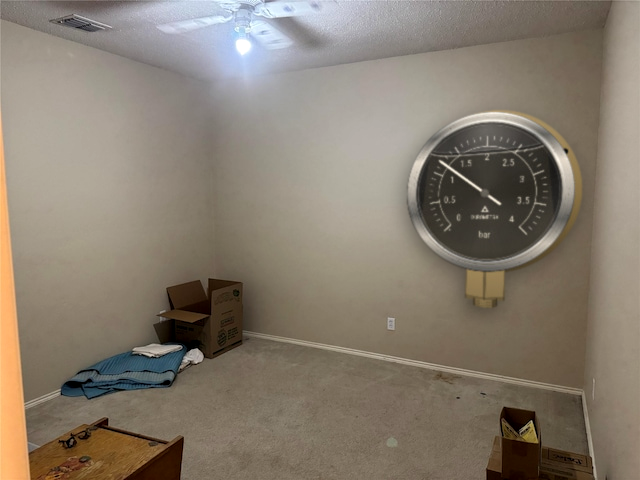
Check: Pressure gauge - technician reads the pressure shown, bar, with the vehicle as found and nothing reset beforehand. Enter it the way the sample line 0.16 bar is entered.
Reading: 1.2 bar
